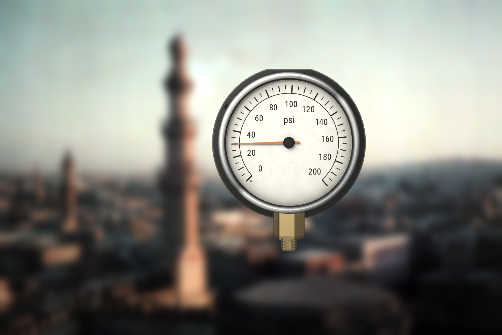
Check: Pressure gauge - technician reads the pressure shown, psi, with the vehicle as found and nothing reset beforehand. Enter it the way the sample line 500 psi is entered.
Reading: 30 psi
